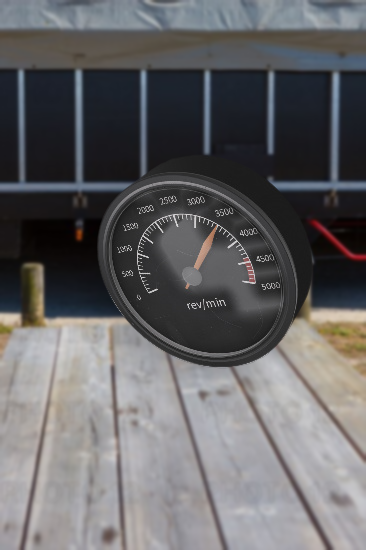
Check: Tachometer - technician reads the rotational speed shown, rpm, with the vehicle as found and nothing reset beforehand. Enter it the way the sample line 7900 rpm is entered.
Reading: 3500 rpm
